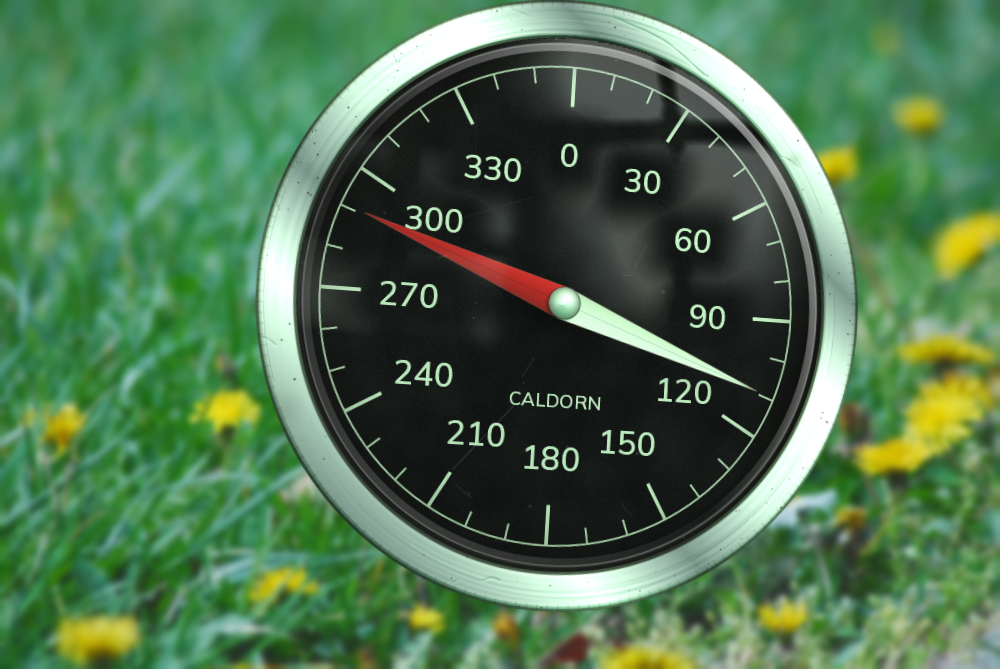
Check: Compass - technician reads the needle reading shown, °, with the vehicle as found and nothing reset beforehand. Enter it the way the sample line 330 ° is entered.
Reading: 290 °
